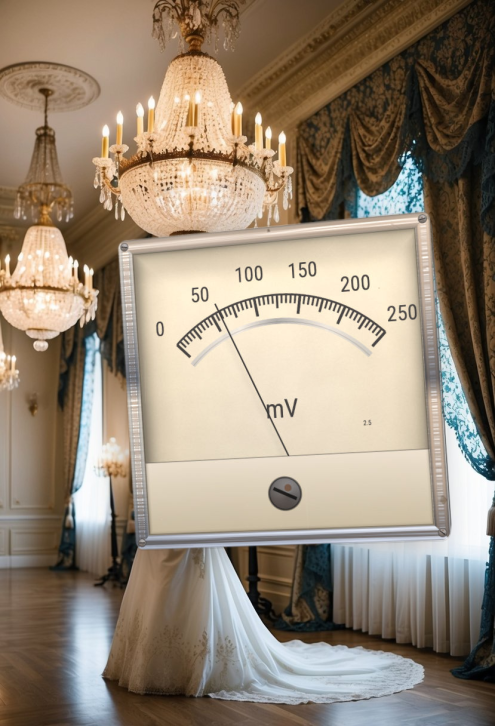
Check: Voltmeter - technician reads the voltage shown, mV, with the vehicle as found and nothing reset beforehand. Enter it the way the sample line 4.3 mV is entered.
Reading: 60 mV
